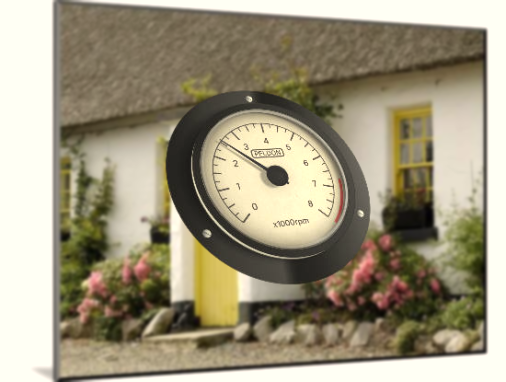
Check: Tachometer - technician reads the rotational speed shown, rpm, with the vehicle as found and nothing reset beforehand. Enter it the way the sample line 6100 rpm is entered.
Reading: 2500 rpm
